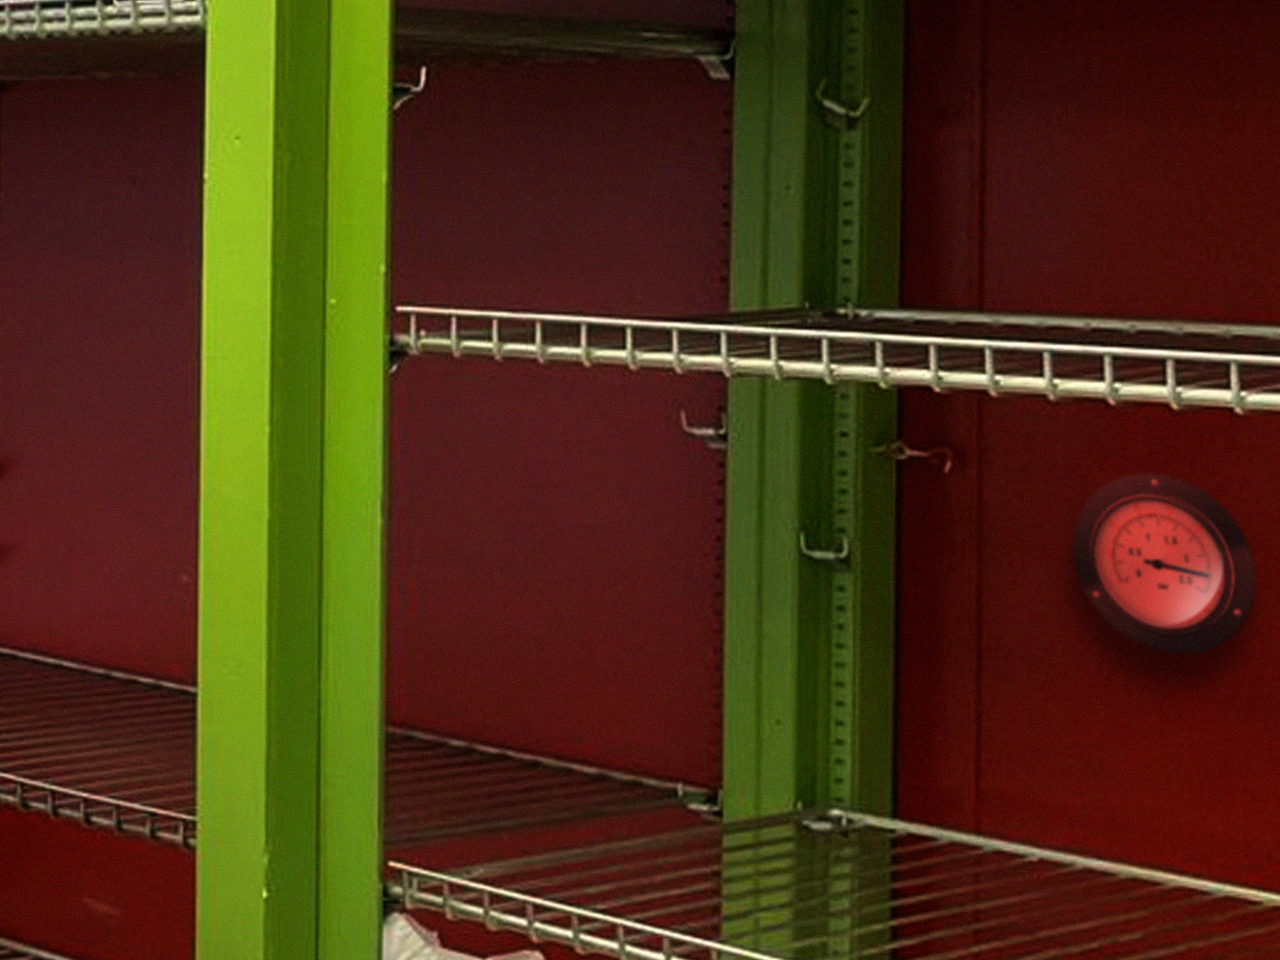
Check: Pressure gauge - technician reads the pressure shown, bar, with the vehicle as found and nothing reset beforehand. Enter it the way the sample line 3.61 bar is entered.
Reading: 2.25 bar
